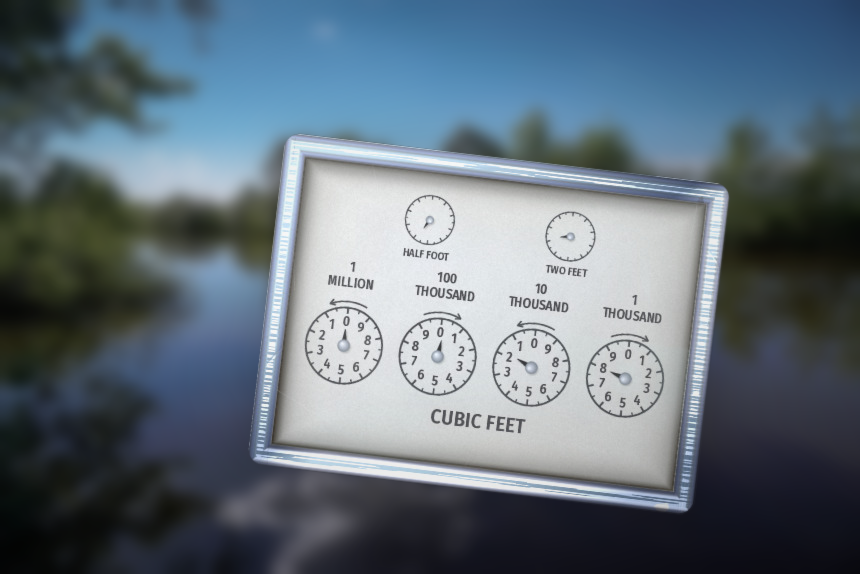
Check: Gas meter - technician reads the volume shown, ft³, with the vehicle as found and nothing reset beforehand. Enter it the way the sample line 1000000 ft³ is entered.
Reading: 1800 ft³
